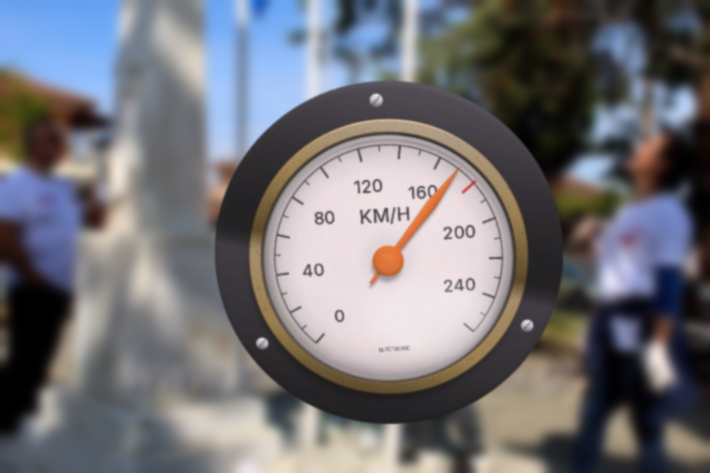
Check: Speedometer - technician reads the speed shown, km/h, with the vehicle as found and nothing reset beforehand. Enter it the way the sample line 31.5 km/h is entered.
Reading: 170 km/h
